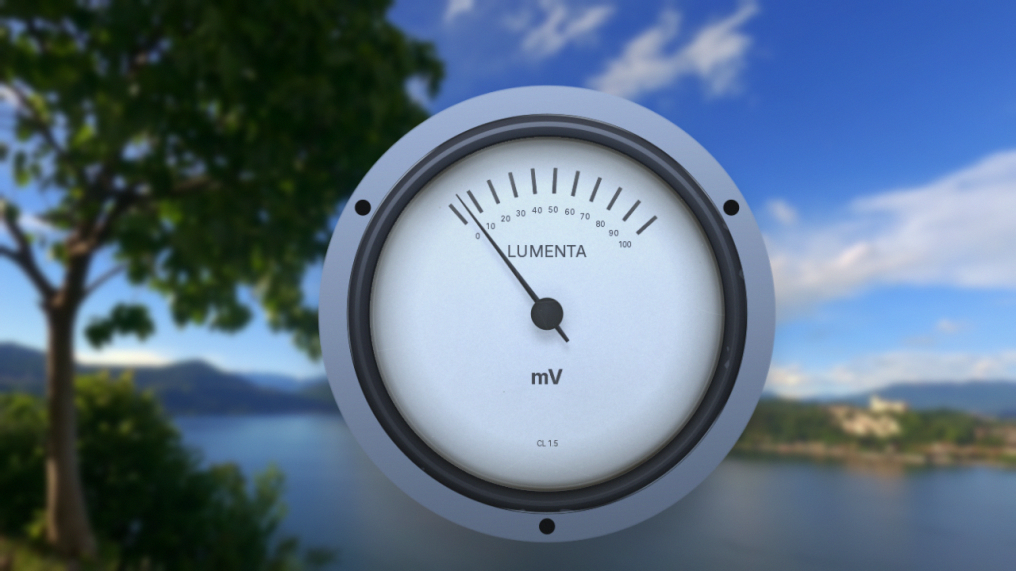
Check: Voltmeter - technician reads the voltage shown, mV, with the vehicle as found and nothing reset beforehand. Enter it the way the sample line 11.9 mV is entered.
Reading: 5 mV
